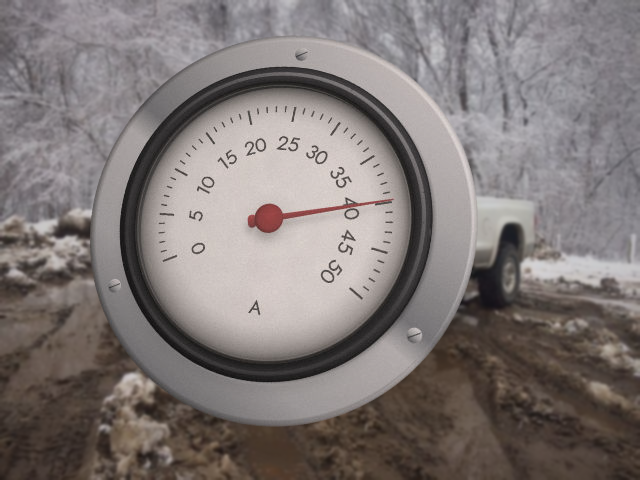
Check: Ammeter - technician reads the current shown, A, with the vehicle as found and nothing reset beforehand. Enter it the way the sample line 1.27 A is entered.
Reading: 40 A
